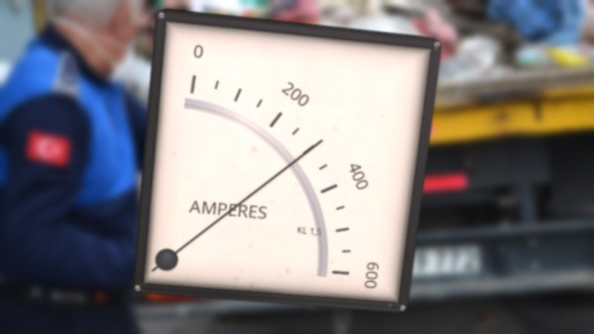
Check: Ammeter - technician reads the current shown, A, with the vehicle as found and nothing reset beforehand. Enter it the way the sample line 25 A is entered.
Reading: 300 A
